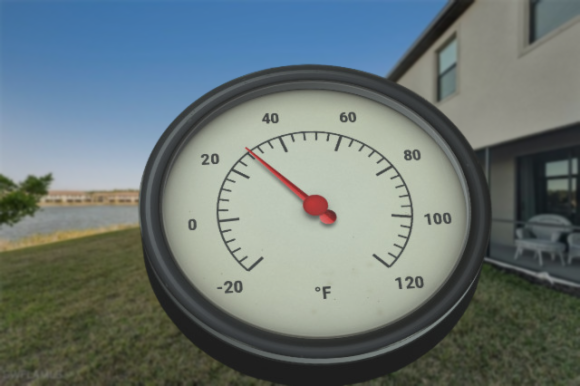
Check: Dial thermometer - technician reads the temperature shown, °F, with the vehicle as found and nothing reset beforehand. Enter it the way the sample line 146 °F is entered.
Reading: 28 °F
